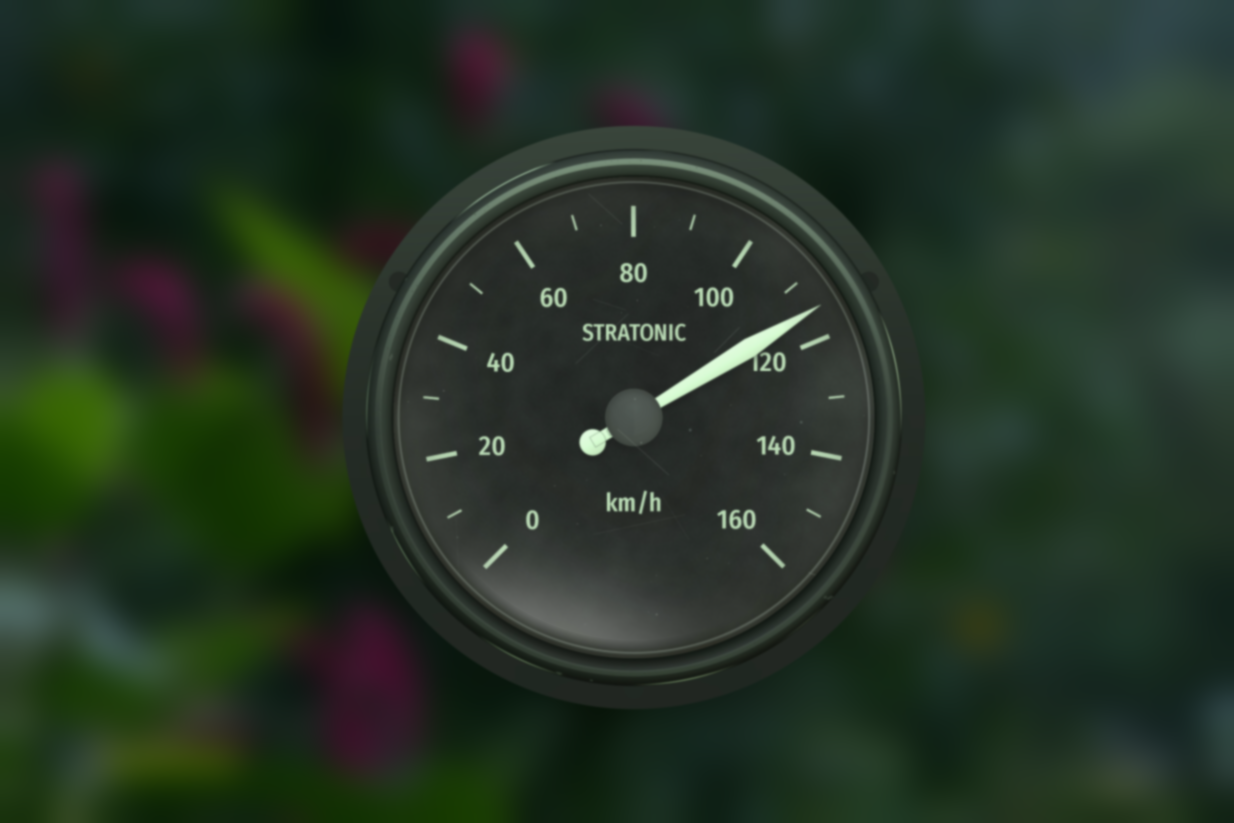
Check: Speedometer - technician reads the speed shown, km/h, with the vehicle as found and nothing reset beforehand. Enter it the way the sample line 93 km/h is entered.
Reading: 115 km/h
